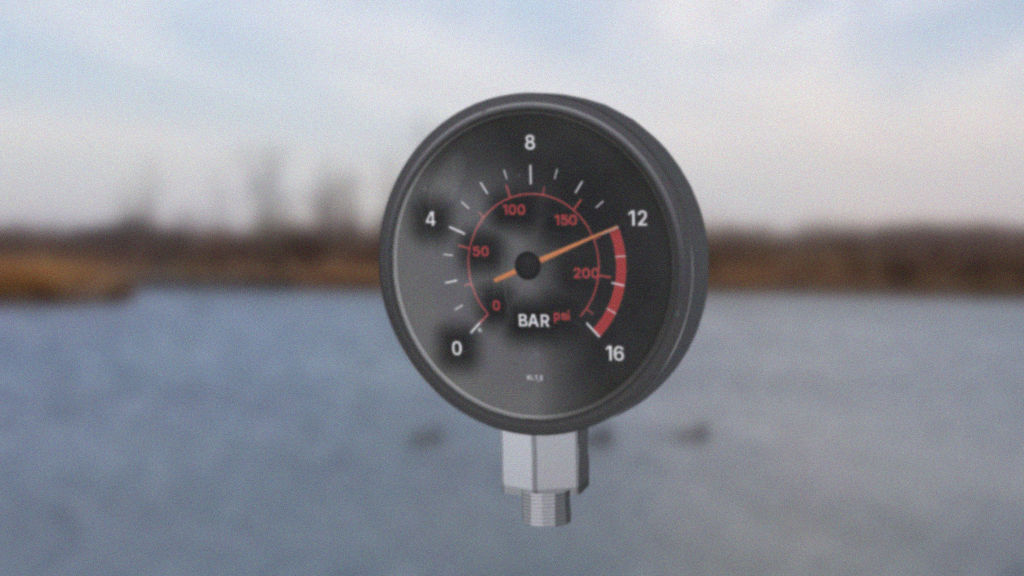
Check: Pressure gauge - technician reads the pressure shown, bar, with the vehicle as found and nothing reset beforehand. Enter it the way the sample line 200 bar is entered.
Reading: 12 bar
